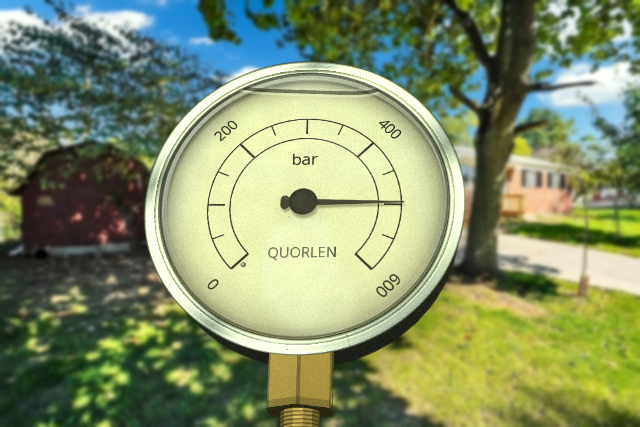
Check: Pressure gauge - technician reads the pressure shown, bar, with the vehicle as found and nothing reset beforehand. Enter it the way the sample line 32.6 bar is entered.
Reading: 500 bar
